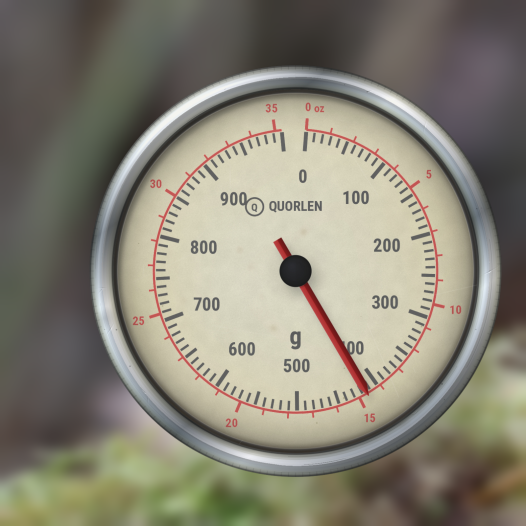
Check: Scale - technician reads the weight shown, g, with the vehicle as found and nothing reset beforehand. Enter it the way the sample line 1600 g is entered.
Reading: 415 g
